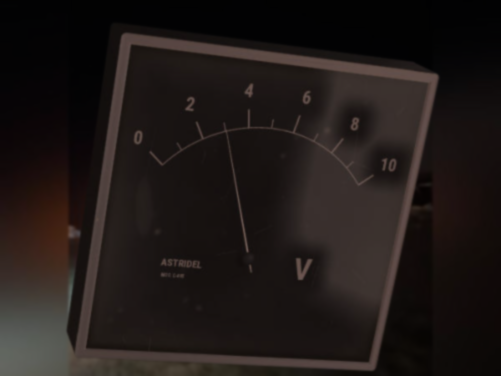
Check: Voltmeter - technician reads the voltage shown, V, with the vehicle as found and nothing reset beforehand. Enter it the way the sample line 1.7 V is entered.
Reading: 3 V
